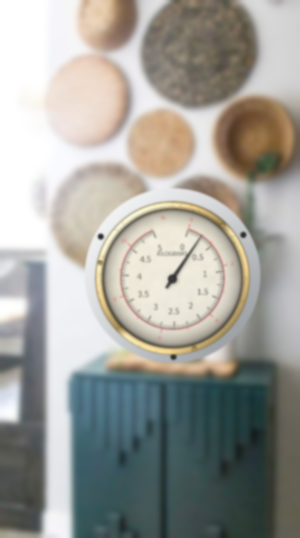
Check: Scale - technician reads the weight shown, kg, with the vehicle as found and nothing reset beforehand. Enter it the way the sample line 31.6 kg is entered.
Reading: 0.25 kg
